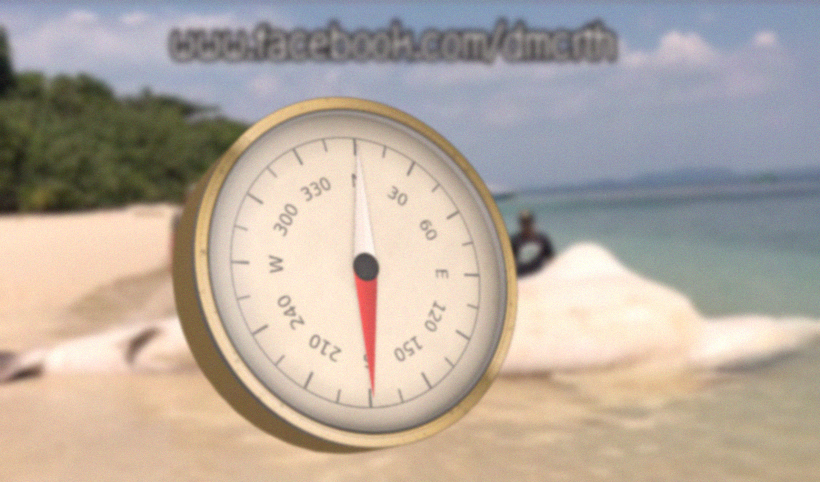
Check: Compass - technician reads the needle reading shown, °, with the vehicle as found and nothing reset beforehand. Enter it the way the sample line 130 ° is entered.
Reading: 180 °
